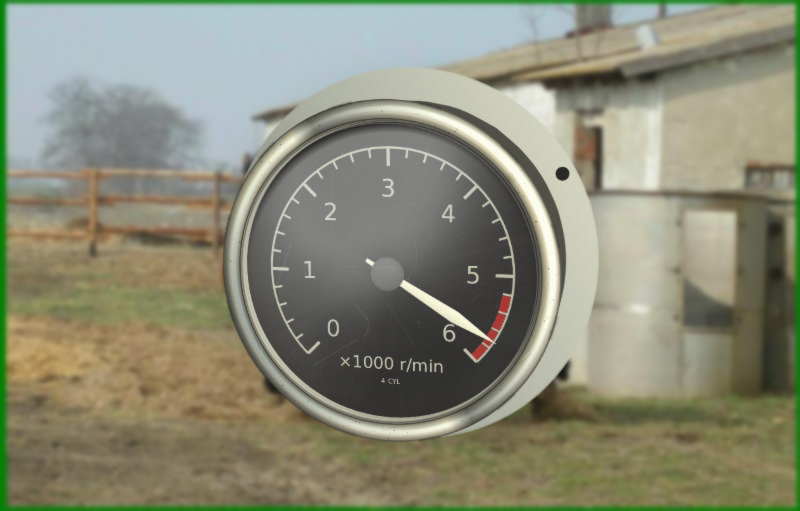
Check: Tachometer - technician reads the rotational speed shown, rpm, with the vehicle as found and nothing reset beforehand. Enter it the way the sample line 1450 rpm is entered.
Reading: 5700 rpm
